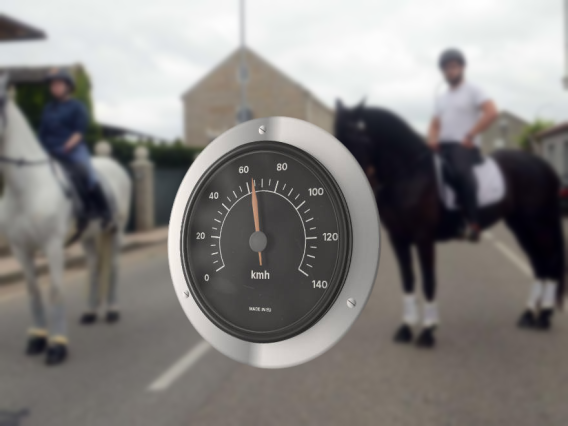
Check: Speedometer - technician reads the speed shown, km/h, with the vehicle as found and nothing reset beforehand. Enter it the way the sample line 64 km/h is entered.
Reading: 65 km/h
